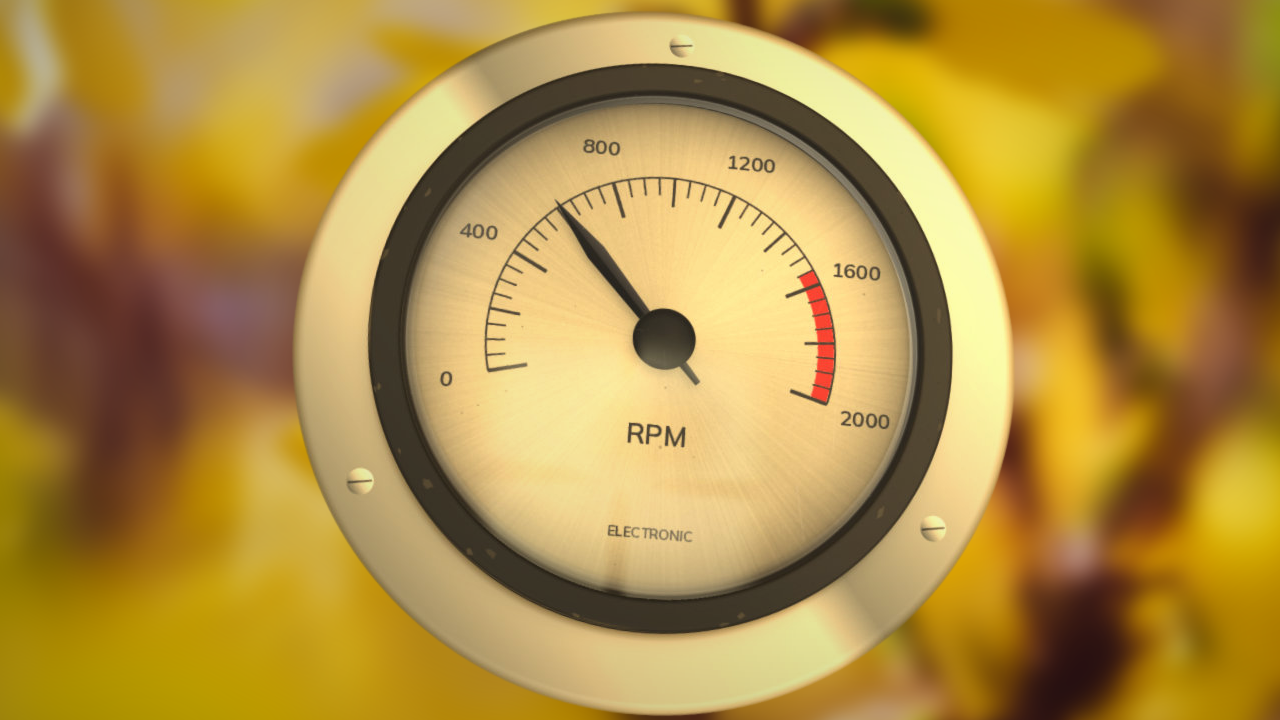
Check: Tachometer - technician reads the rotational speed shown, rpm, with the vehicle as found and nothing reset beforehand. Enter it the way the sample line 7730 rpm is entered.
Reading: 600 rpm
